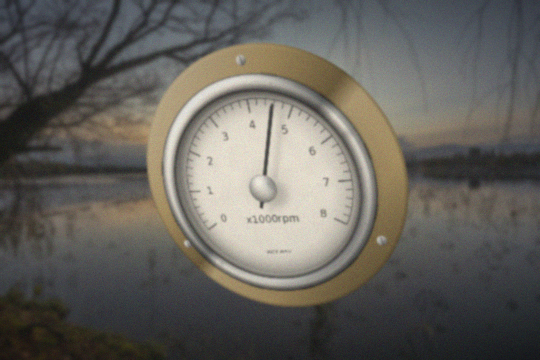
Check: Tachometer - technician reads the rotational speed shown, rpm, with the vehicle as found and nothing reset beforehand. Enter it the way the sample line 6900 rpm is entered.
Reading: 4600 rpm
